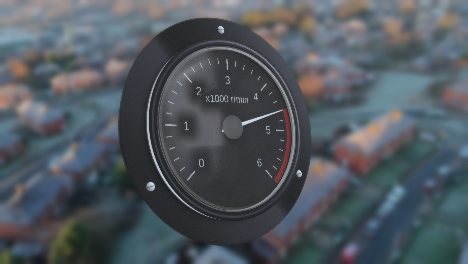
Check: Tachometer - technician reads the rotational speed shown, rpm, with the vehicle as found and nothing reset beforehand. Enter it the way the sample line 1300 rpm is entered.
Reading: 4600 rpm
